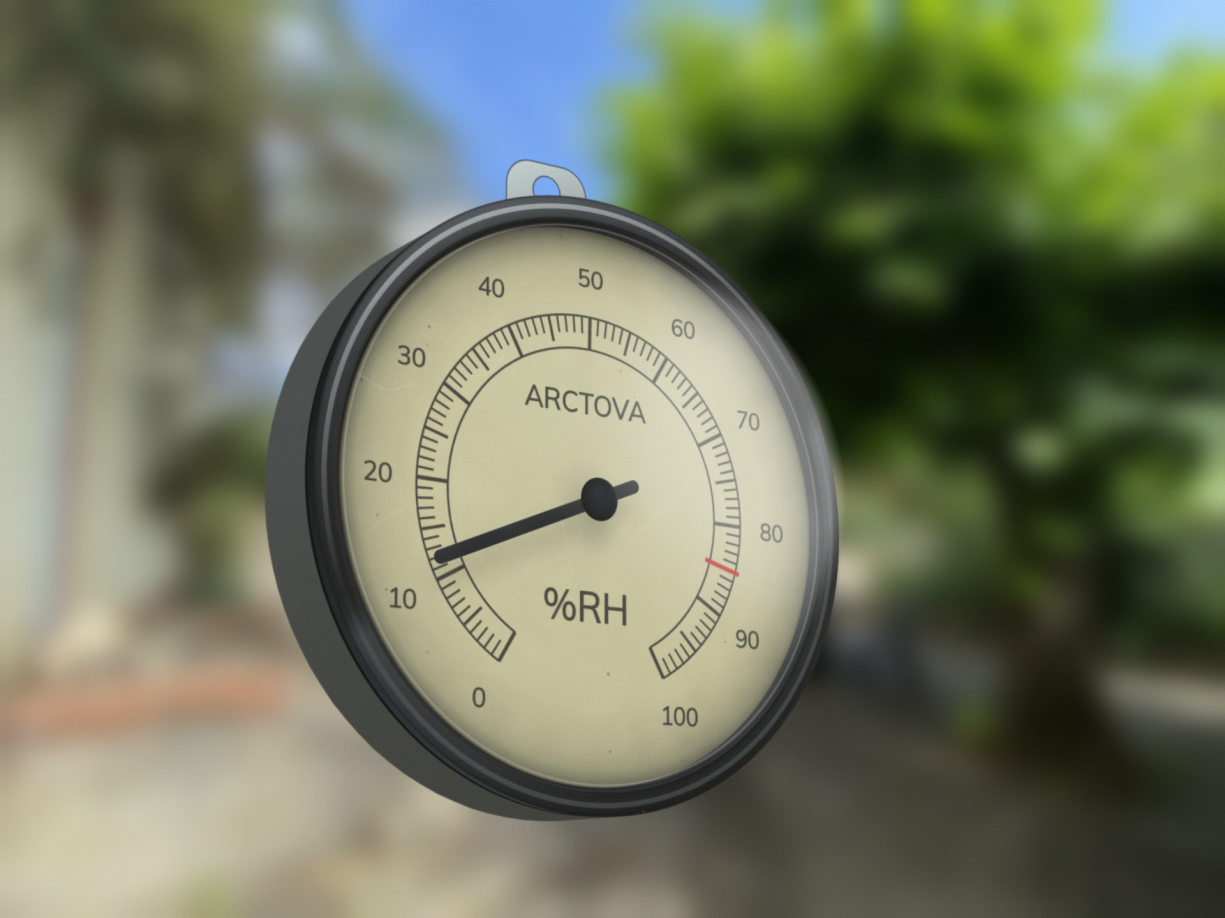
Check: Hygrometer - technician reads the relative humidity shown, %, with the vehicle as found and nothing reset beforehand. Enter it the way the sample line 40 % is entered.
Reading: 12 %
